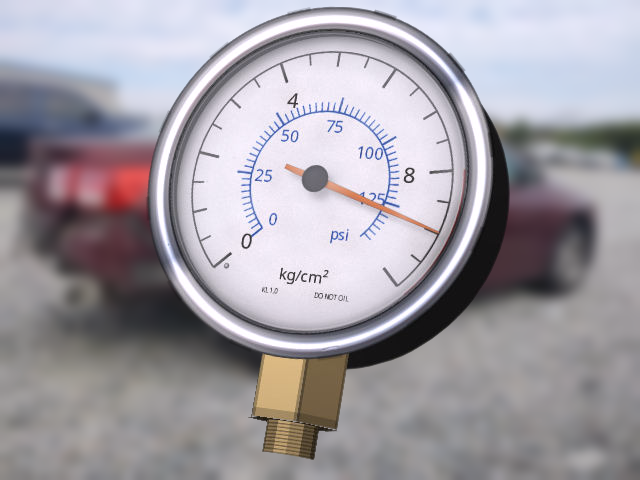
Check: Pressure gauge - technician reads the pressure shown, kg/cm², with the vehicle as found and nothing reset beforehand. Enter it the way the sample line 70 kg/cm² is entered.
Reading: 9 kg/cm²
